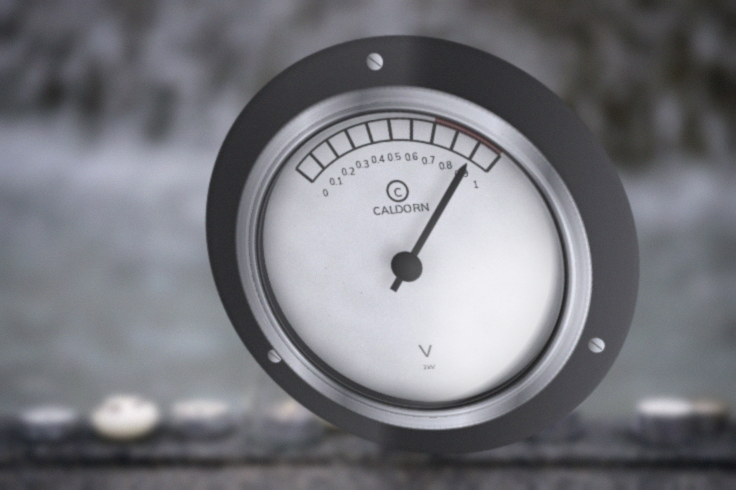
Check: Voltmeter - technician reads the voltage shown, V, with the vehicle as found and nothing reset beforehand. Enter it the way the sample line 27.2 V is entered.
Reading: 0.9 V
